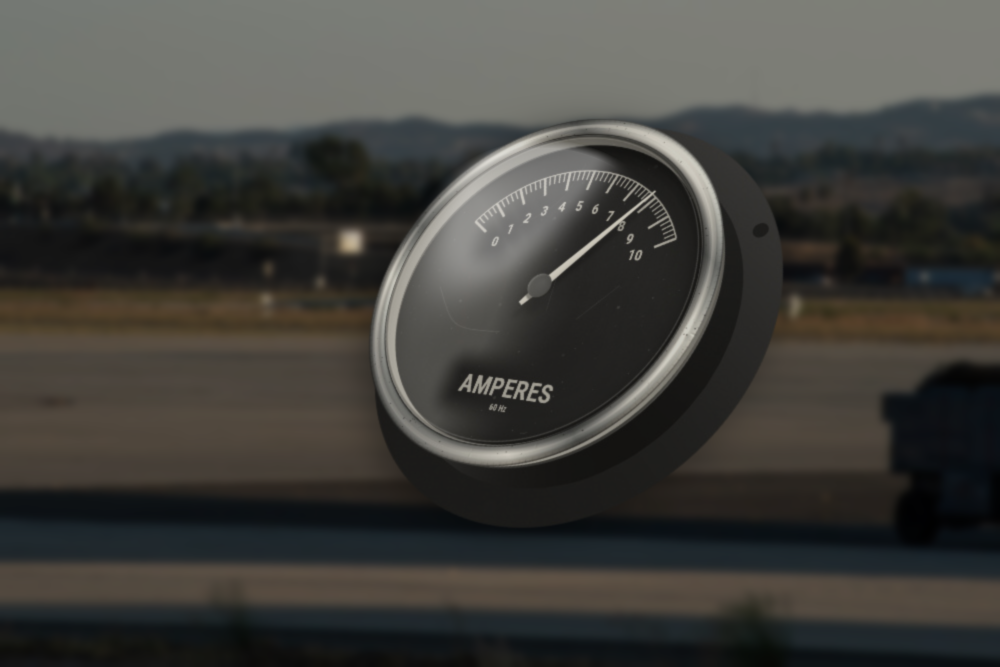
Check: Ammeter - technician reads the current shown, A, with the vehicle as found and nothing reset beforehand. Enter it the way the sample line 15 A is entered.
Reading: 8 A
